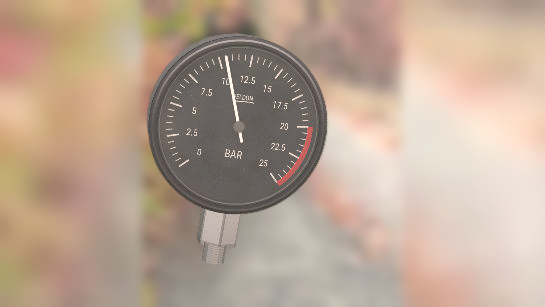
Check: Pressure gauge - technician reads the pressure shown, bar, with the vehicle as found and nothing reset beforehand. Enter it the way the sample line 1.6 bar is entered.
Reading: 10.5 bar
